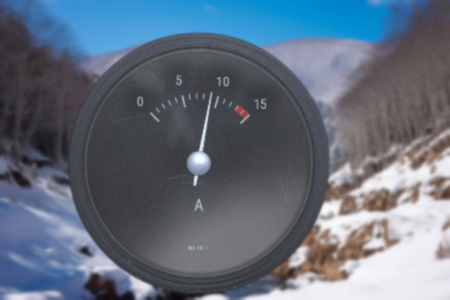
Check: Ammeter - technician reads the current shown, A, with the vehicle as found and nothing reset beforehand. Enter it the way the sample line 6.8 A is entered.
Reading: 9 A
